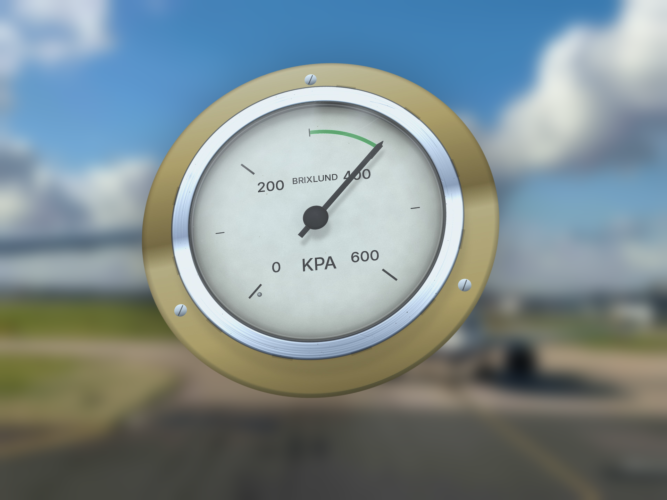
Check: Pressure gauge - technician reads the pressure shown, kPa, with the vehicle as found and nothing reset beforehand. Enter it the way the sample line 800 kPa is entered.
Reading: 400 kPa
